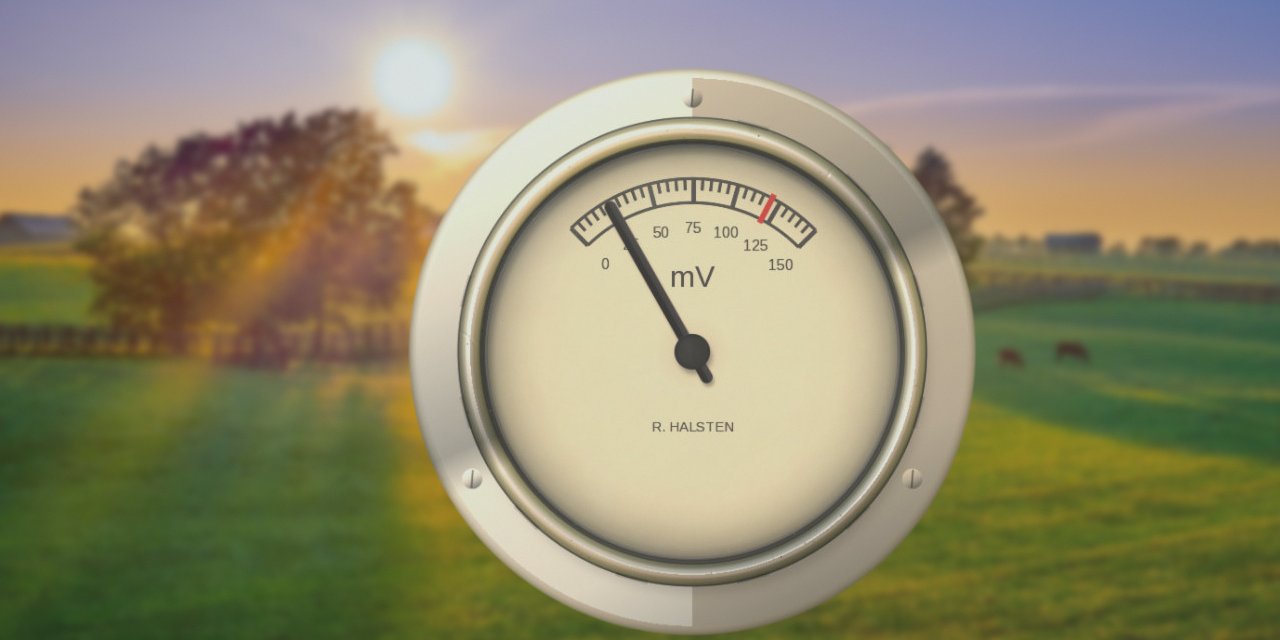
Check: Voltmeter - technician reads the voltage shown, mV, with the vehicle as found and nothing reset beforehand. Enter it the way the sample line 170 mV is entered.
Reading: 25 mV
